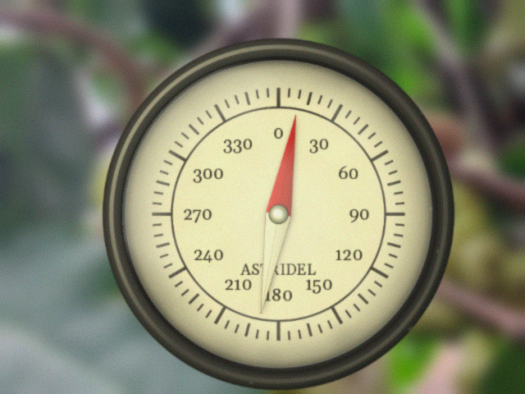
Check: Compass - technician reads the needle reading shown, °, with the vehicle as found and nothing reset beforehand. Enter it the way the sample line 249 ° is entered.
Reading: 10 °
